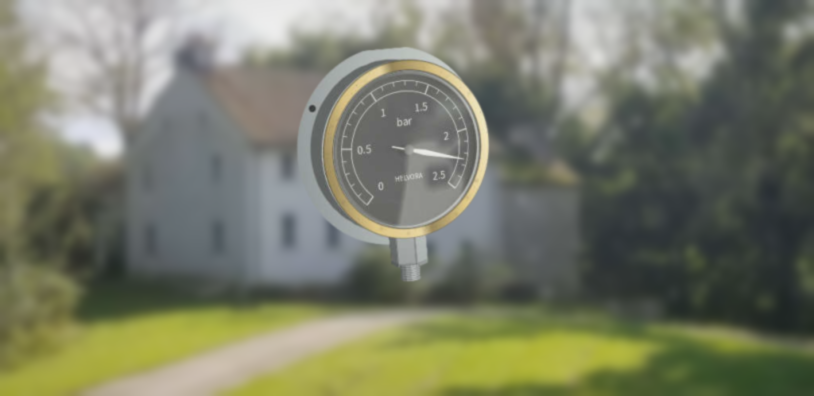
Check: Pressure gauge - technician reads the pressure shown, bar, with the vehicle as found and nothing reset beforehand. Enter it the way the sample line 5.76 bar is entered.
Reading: 2.25 bar
